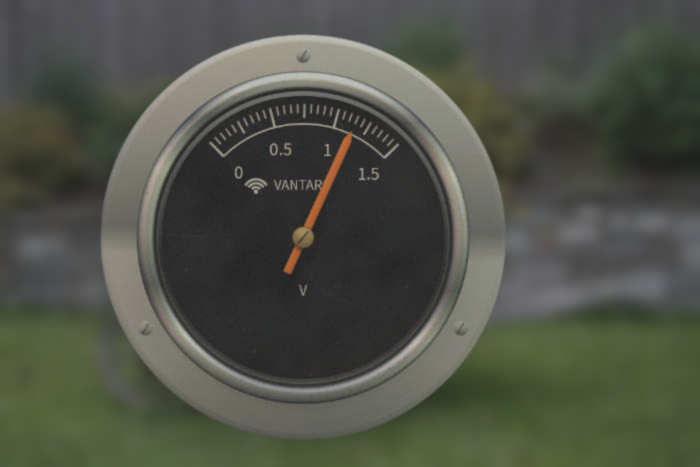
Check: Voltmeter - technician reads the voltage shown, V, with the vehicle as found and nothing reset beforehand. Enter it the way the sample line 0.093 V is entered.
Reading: 1.15 V
